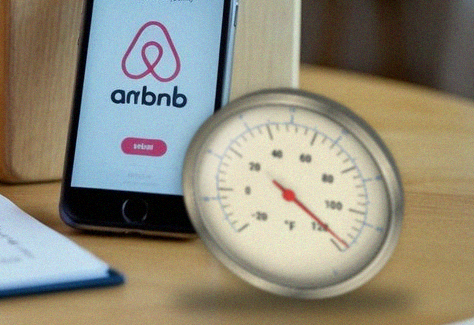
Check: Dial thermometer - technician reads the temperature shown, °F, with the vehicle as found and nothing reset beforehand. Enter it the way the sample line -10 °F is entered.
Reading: 116 °F
